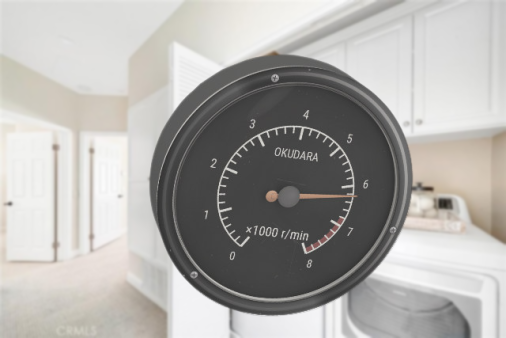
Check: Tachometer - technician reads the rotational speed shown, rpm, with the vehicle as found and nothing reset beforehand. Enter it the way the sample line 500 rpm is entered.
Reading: 6200 rpm
